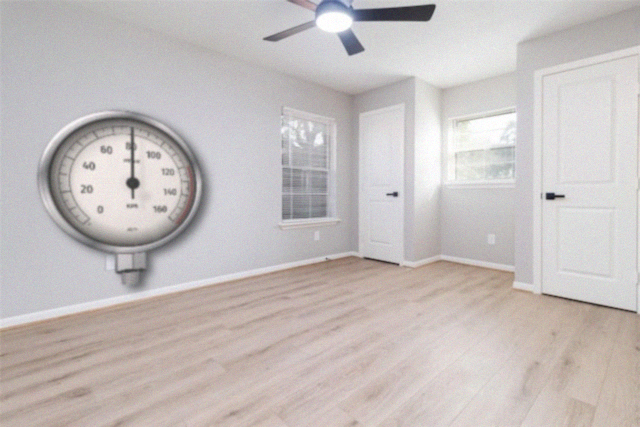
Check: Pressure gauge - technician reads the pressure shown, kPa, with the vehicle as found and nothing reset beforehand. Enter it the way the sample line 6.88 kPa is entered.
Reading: 80 kPa
